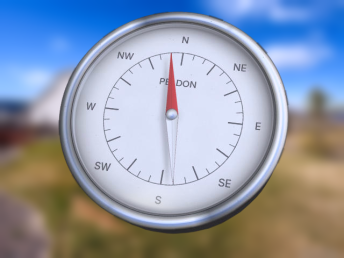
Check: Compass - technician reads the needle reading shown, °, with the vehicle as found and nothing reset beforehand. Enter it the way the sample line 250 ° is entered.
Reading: 350 °
